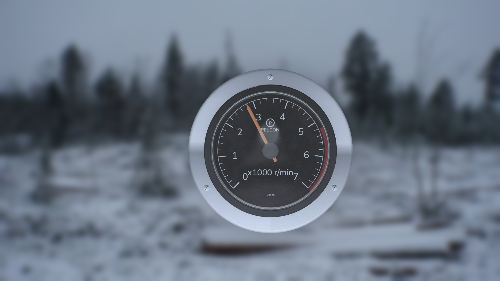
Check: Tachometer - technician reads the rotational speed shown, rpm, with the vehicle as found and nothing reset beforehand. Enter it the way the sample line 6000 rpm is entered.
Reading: 2800 rpm
